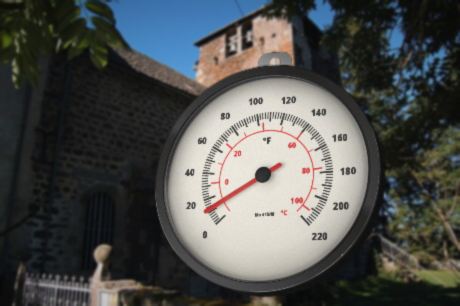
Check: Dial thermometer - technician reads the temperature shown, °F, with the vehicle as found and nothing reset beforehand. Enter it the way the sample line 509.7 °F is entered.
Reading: 10 °F
